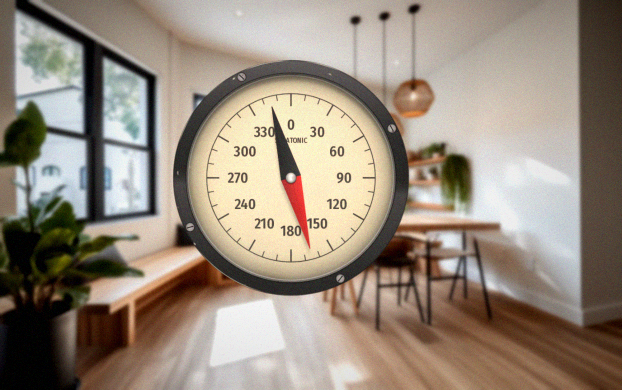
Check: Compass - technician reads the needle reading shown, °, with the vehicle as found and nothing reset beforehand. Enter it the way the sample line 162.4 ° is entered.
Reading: 165 °
